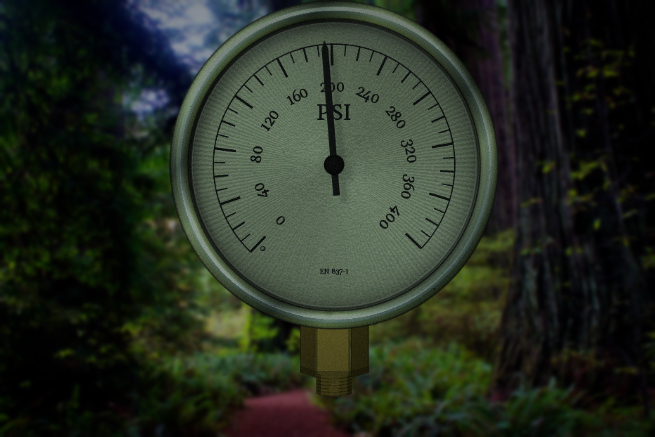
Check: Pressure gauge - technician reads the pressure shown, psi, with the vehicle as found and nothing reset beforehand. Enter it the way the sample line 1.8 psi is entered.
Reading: 195 psi
